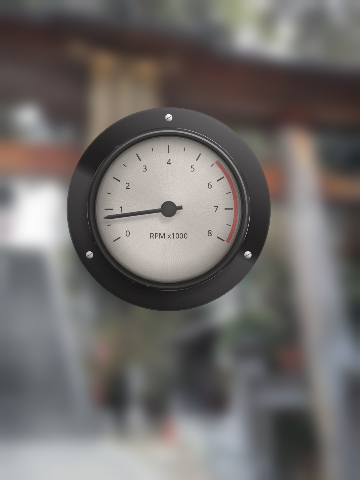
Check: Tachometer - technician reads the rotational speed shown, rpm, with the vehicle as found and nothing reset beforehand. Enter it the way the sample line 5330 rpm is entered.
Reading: 750 rpm
